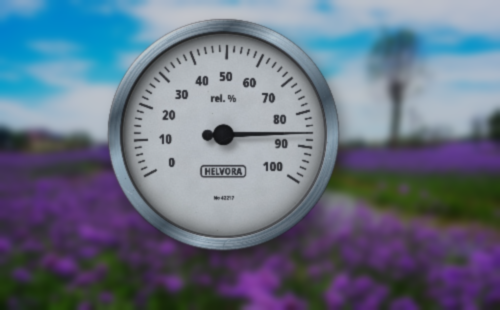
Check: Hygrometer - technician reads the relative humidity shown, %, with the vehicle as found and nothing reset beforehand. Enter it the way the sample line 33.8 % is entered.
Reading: 86 %
